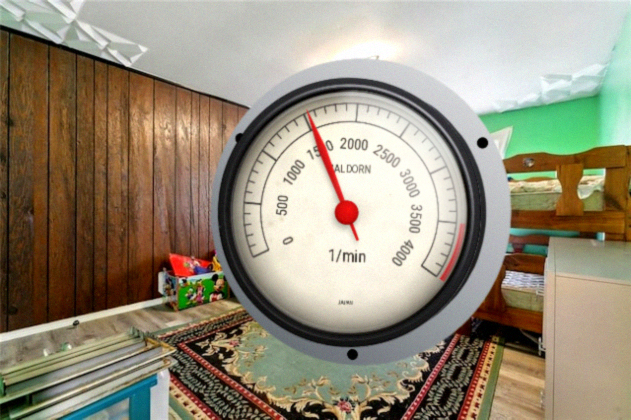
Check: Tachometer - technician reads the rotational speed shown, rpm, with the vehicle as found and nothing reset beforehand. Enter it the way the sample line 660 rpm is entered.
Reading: 1550 rpm
